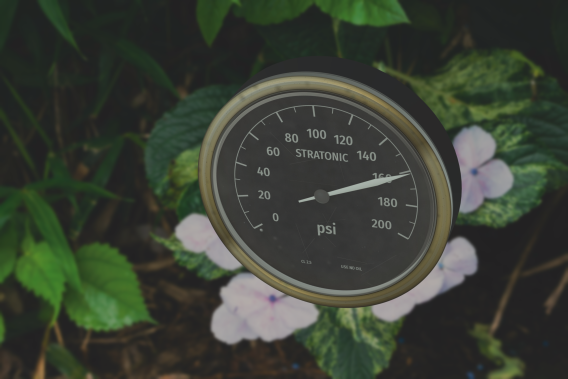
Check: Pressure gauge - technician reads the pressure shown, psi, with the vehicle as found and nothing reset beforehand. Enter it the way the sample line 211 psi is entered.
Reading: 160 psi
